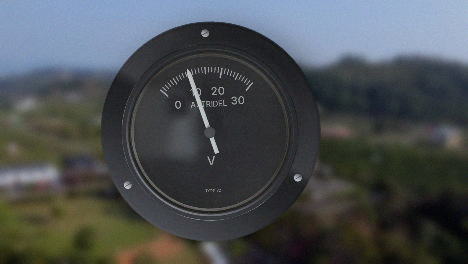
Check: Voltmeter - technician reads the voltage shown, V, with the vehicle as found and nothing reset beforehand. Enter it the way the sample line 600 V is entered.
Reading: 10 V
